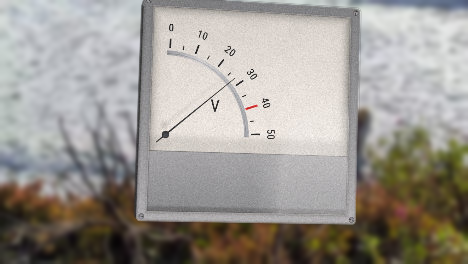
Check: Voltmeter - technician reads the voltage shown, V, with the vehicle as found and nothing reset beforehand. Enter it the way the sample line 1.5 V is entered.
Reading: 27.5 V
